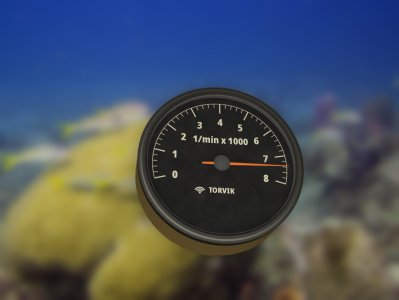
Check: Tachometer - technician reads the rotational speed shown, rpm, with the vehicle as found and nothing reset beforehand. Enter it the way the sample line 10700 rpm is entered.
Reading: 7400 rpm
